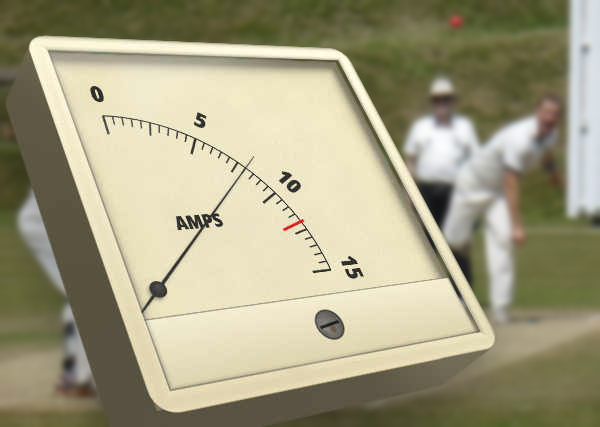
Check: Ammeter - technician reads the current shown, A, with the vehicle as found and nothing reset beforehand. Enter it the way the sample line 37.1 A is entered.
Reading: 8 A
